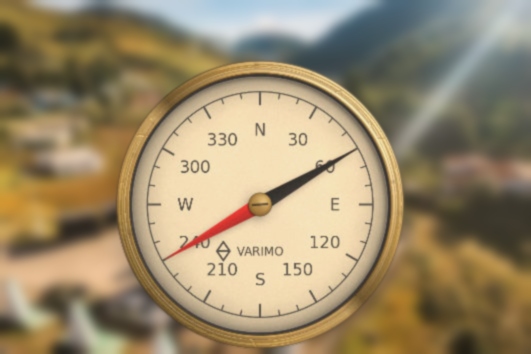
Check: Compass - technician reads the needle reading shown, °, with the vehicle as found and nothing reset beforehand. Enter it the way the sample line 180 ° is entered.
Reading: 240 °
